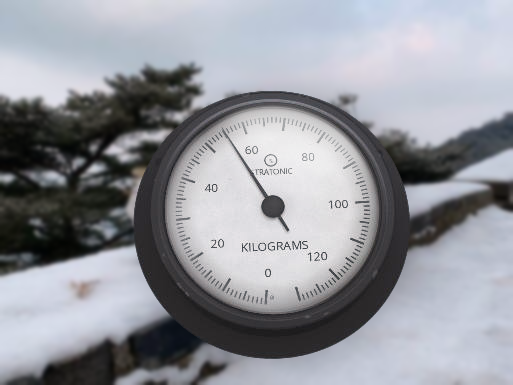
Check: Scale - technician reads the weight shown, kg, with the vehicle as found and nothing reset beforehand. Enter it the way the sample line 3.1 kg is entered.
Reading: 55 kg
